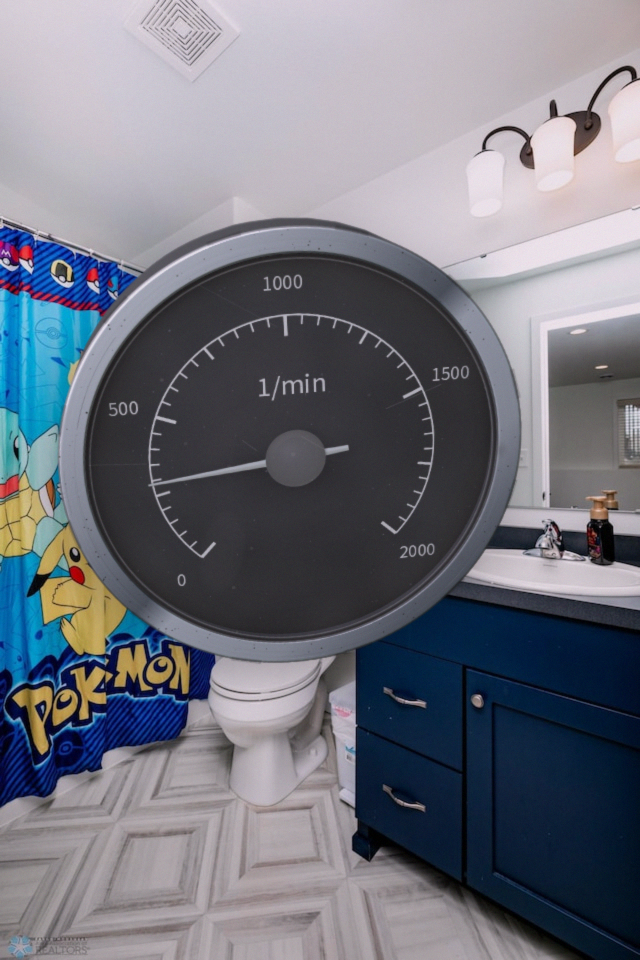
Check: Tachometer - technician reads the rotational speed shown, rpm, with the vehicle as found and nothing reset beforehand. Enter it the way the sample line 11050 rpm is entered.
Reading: 300 rpm
